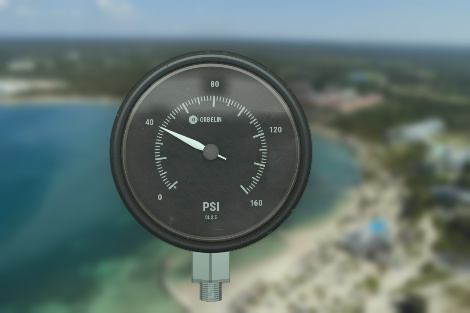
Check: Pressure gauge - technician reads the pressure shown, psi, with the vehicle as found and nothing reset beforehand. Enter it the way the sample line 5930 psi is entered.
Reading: 40 psi
